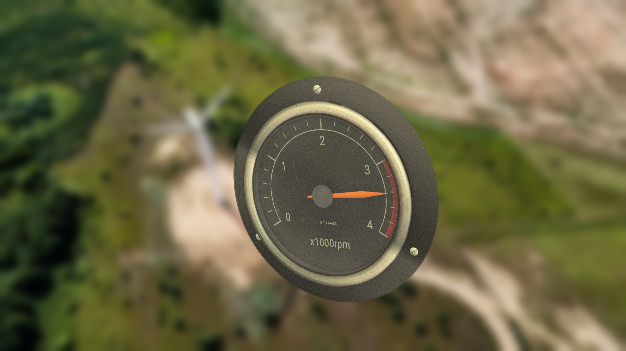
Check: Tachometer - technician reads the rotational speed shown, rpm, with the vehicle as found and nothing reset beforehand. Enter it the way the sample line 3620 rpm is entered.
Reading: 3400 rpm
